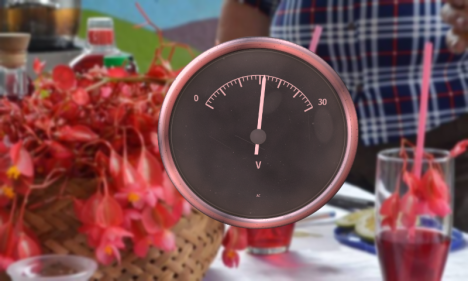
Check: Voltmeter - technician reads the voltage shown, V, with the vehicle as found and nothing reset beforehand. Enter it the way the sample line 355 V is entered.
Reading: 16 V
